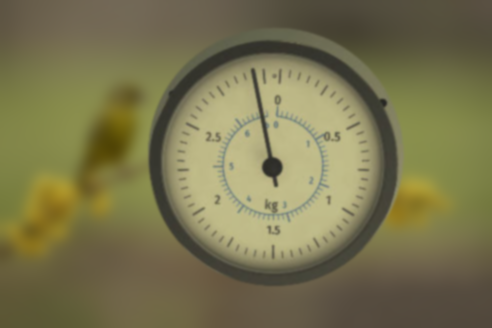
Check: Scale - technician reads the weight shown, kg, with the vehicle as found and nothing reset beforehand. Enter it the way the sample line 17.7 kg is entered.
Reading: 2.95 kg
